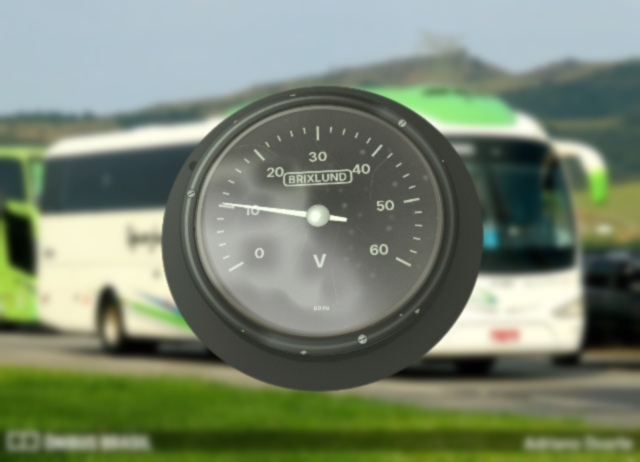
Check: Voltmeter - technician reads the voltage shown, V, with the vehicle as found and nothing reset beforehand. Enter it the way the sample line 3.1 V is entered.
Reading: 10 V
